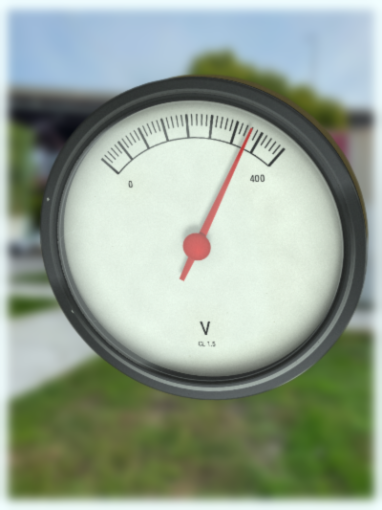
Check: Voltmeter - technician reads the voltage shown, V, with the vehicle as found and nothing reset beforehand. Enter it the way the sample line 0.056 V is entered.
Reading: 330 V
